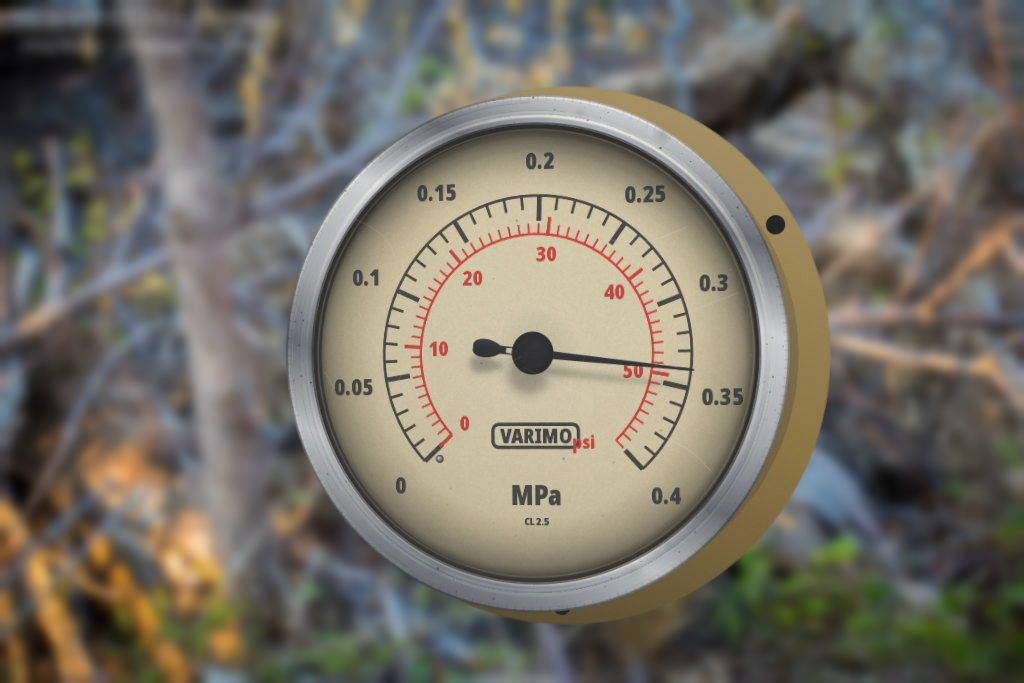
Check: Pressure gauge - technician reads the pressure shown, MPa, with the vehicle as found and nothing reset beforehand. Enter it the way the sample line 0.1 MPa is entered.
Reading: 0.34 MPa
